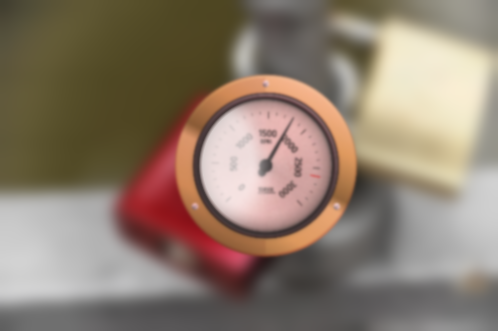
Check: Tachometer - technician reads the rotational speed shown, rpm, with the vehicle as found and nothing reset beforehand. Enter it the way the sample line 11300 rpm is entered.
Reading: 1800 rpm
